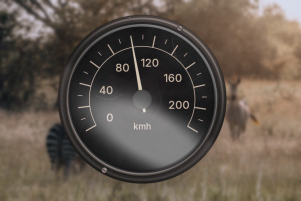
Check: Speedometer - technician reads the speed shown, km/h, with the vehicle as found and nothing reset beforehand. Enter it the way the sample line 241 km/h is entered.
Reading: 100 km/h
